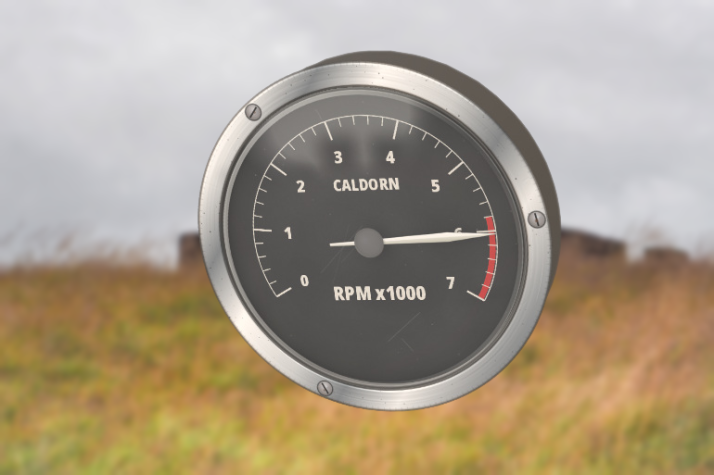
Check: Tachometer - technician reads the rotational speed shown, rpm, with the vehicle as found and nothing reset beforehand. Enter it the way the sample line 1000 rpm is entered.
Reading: 6000 rpm
